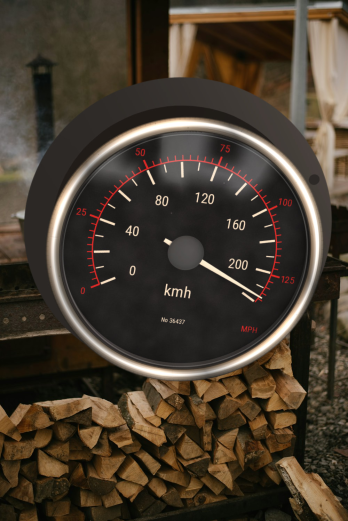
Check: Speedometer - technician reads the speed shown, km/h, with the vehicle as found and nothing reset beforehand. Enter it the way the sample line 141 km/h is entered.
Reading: 215 km/h
